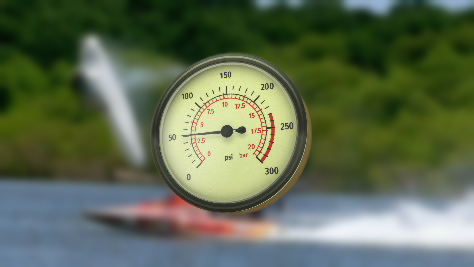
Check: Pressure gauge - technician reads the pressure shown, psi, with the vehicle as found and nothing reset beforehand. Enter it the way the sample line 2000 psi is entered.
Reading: 50 psi
